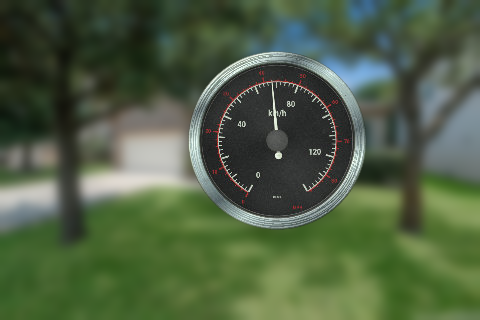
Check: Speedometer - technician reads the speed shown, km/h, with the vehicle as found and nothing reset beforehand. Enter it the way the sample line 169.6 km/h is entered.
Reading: 68 km/h
